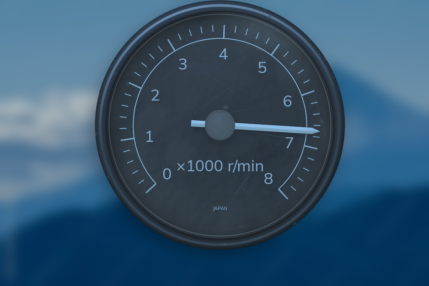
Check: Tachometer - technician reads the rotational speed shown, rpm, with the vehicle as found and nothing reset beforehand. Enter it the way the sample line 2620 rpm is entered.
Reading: 6700 rpm
